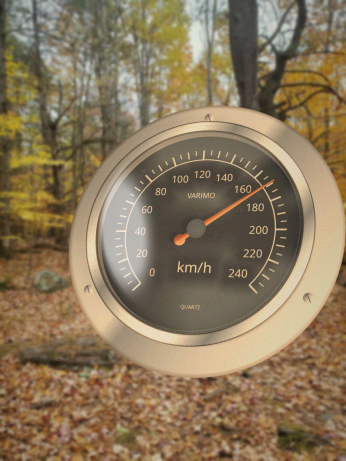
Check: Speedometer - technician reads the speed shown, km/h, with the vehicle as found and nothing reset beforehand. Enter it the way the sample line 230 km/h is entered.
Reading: 170 km/h
